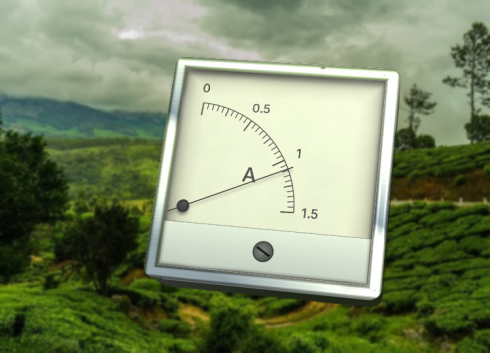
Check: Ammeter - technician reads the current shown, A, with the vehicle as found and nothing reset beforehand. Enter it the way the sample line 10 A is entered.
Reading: 1.1 A
